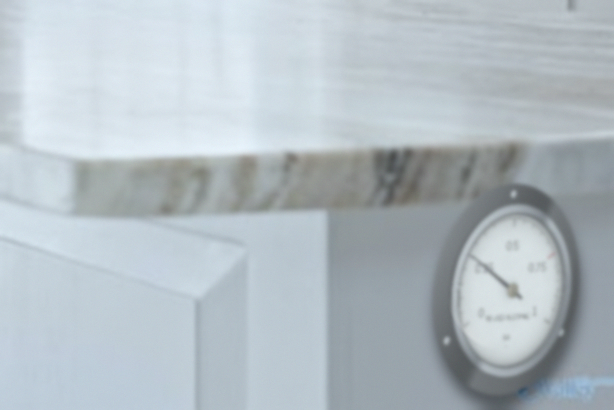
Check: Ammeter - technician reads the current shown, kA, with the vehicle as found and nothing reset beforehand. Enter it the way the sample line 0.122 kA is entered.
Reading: 0.25 kA
